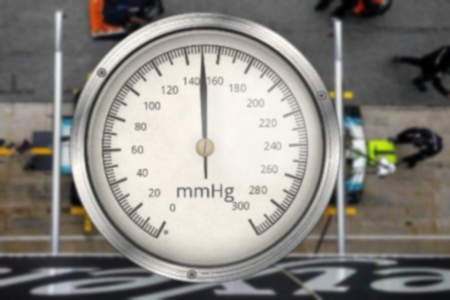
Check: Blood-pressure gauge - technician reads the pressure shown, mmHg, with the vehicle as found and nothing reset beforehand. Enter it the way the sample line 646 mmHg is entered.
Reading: 150 mmHg
